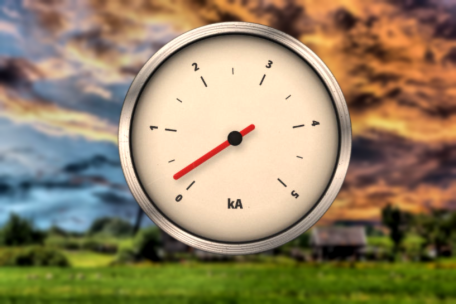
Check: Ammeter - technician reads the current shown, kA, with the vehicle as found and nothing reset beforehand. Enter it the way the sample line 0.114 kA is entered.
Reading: 0.25 kA
